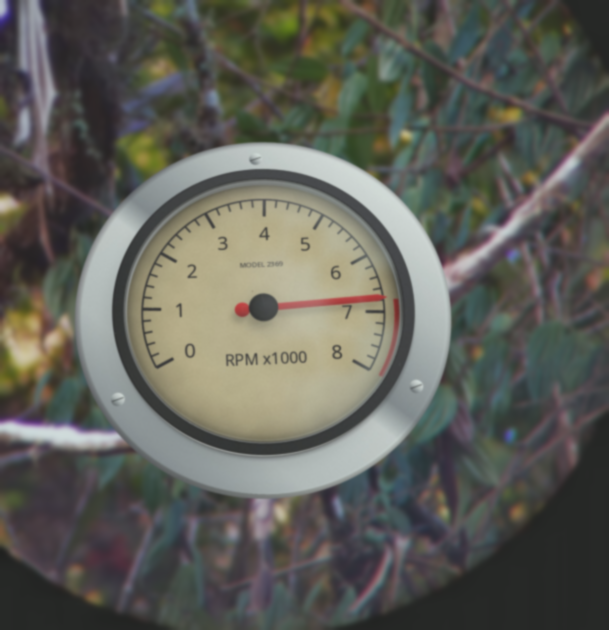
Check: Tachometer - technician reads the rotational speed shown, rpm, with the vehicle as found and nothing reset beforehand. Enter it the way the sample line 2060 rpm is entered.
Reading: 6800 rpm
